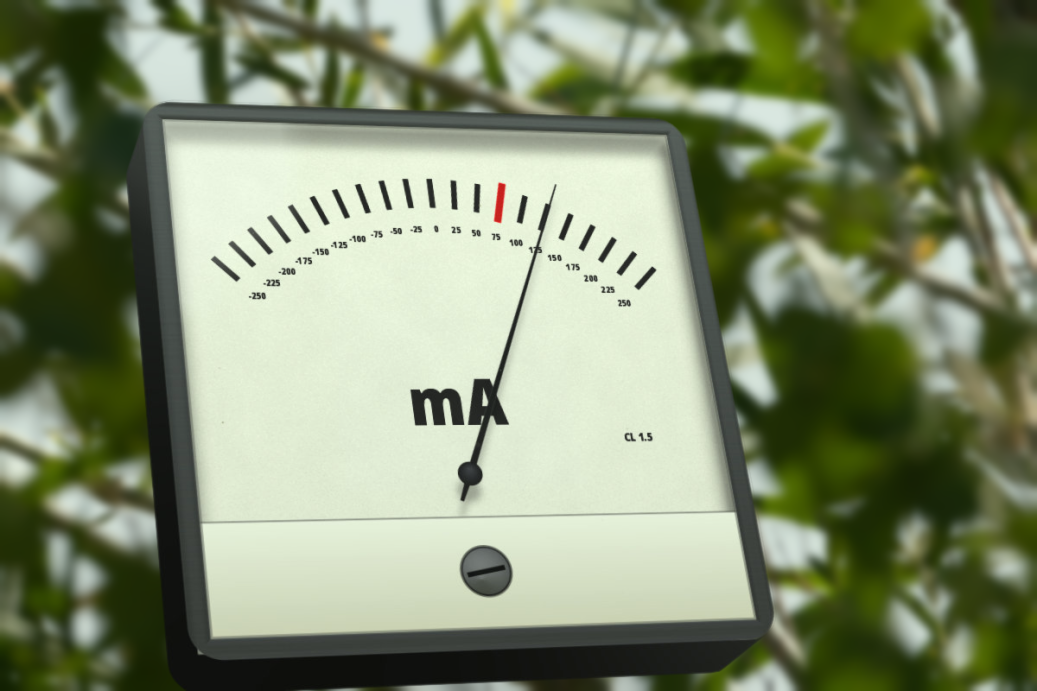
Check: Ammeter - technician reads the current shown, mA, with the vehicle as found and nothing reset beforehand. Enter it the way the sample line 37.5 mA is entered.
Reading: 125 mA
